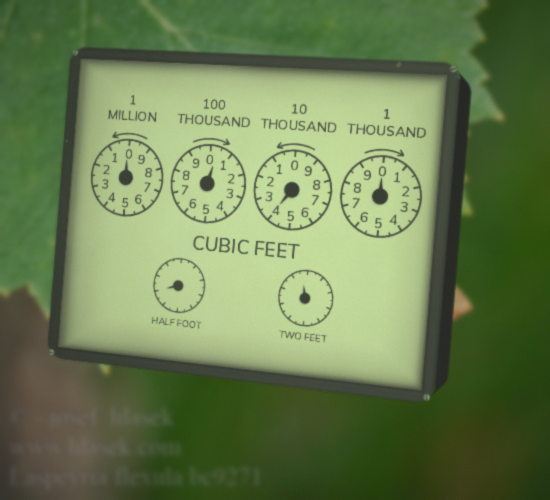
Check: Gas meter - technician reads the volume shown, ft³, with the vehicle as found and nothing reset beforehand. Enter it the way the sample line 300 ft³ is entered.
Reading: 4000 ft³
